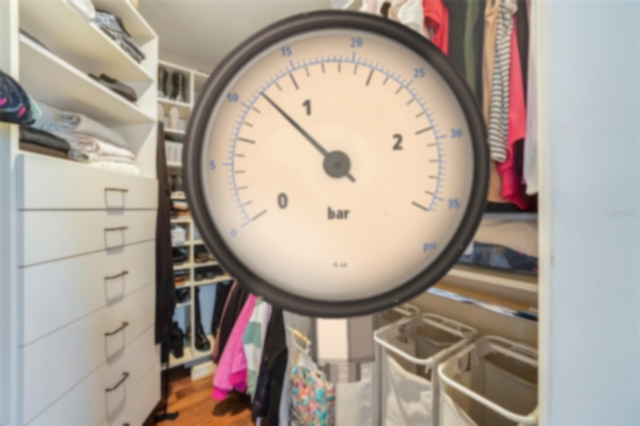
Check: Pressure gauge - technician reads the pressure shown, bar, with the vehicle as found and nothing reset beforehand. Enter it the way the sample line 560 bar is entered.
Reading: 0.8 bar
